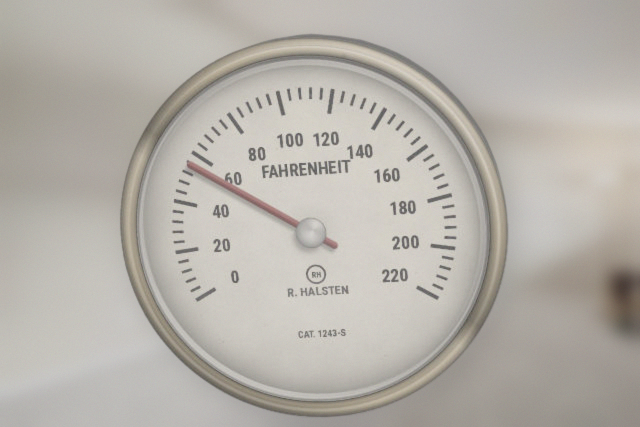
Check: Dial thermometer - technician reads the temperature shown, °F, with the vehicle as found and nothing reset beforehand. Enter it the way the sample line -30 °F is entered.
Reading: 56 °F
